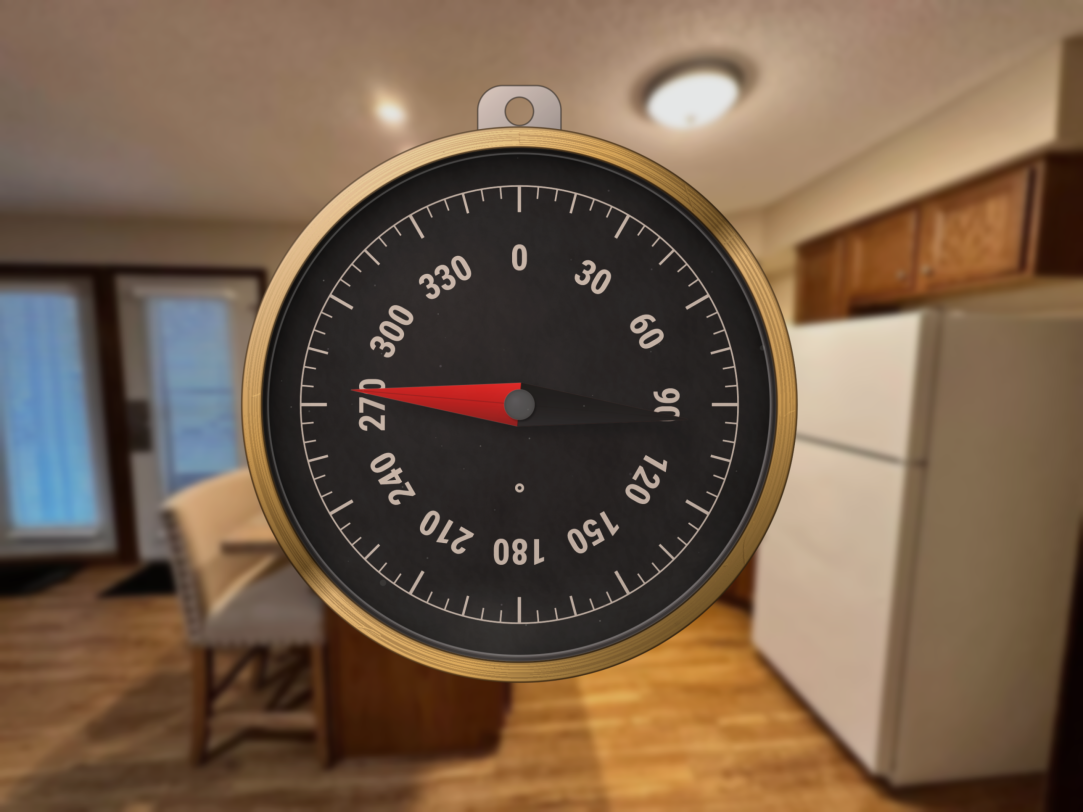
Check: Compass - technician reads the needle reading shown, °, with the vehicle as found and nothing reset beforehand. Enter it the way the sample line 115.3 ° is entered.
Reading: 275 °
